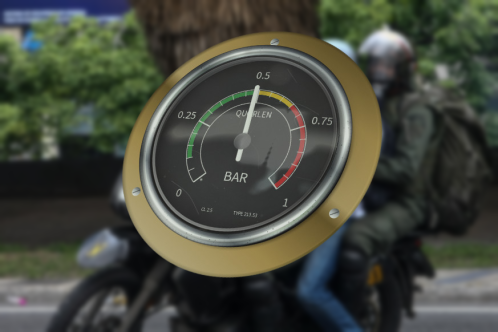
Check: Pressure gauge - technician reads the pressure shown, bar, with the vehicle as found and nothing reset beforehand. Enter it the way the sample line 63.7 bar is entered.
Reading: 0.5 bar
